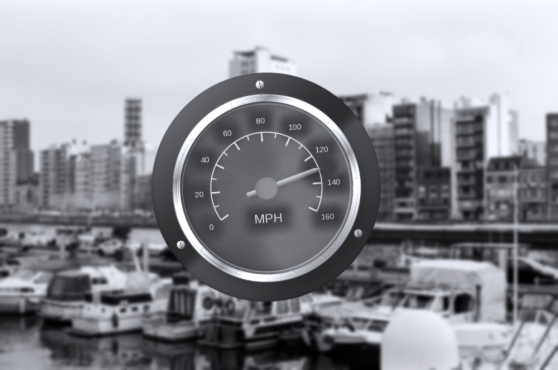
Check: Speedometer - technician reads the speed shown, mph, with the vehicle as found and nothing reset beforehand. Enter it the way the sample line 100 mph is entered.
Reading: 130 mph
